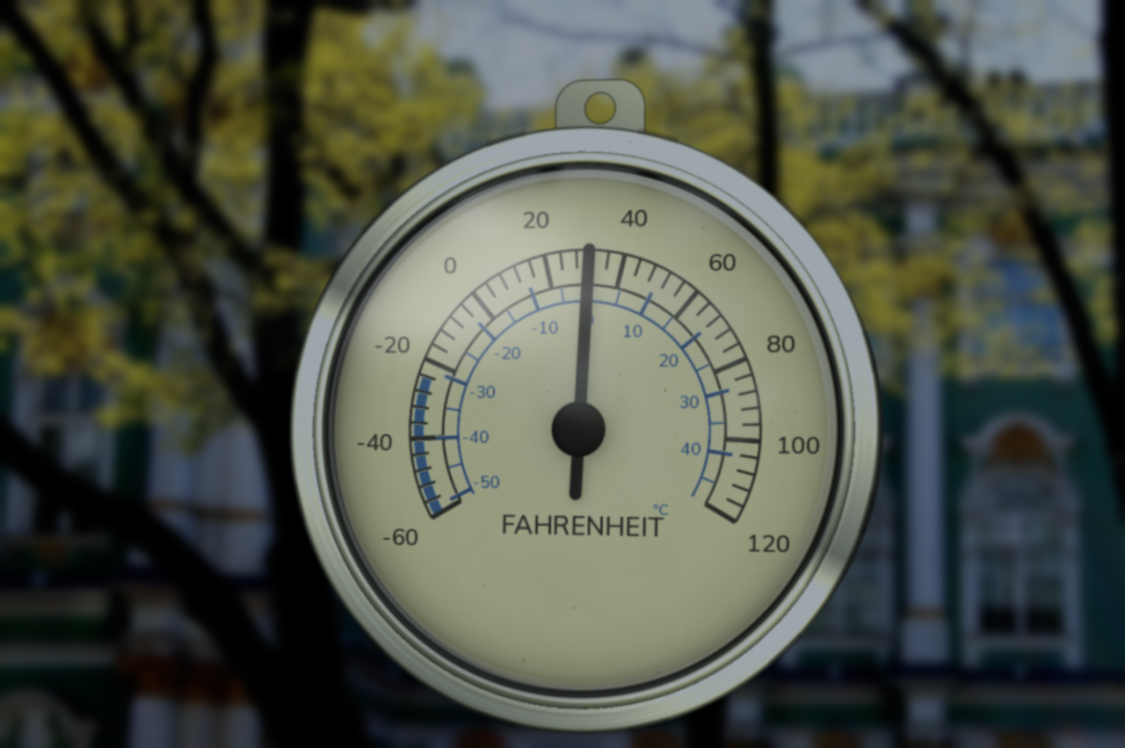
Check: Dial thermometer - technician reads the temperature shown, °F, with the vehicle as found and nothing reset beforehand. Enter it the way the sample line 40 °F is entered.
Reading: 32 °F
